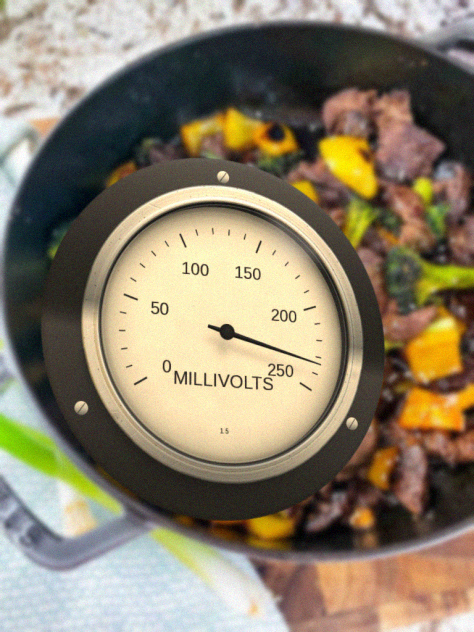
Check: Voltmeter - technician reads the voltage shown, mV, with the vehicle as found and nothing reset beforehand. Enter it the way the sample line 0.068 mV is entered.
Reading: 235 mV
